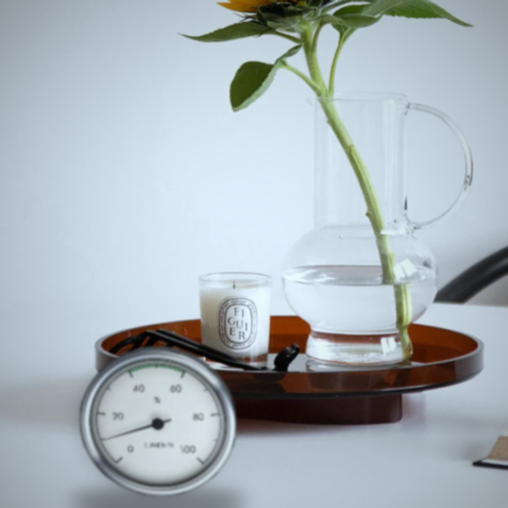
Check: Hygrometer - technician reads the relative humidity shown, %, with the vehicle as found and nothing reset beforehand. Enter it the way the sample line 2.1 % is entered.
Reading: 10 %
